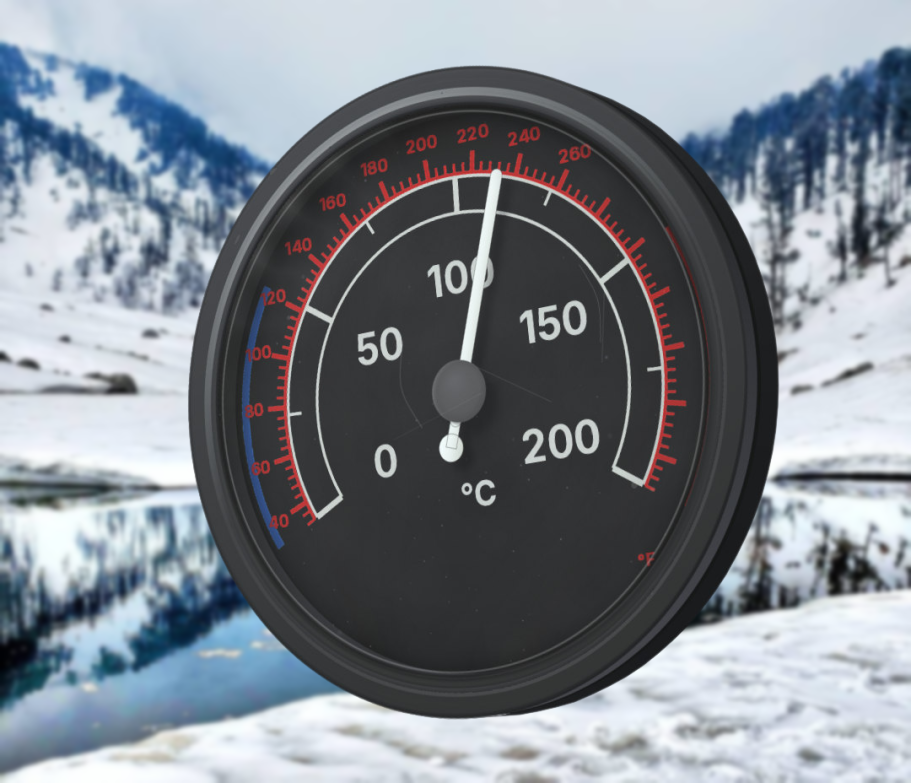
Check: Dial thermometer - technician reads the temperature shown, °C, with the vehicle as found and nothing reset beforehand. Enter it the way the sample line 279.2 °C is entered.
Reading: 112.5 °C
